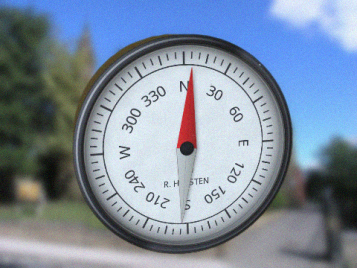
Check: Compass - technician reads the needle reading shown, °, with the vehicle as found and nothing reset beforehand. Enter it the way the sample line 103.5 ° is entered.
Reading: 5 °
